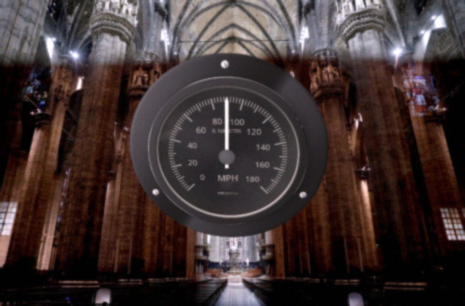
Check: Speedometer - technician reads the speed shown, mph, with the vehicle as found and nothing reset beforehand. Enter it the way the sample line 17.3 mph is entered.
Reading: 90 mph
